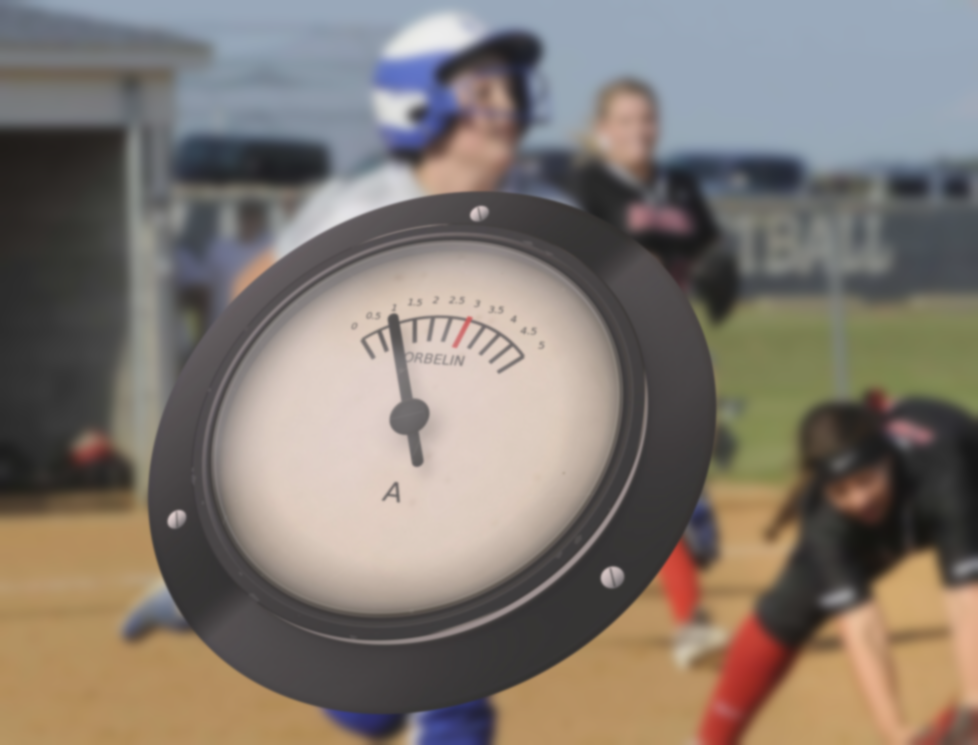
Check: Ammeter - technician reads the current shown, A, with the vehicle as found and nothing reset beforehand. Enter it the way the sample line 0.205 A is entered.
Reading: 1 A
